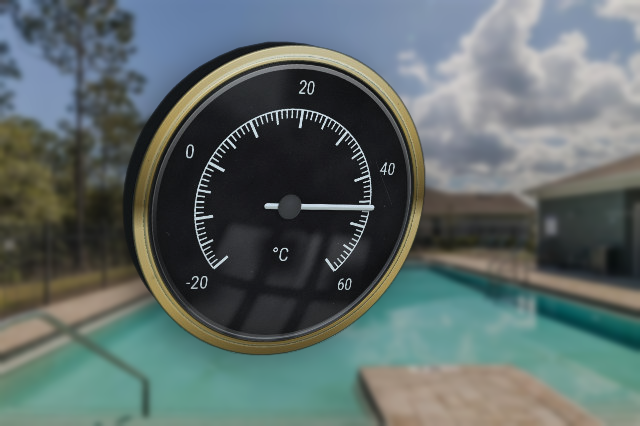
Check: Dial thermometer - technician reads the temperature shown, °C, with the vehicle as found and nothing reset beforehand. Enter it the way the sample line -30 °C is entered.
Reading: 46 °C
